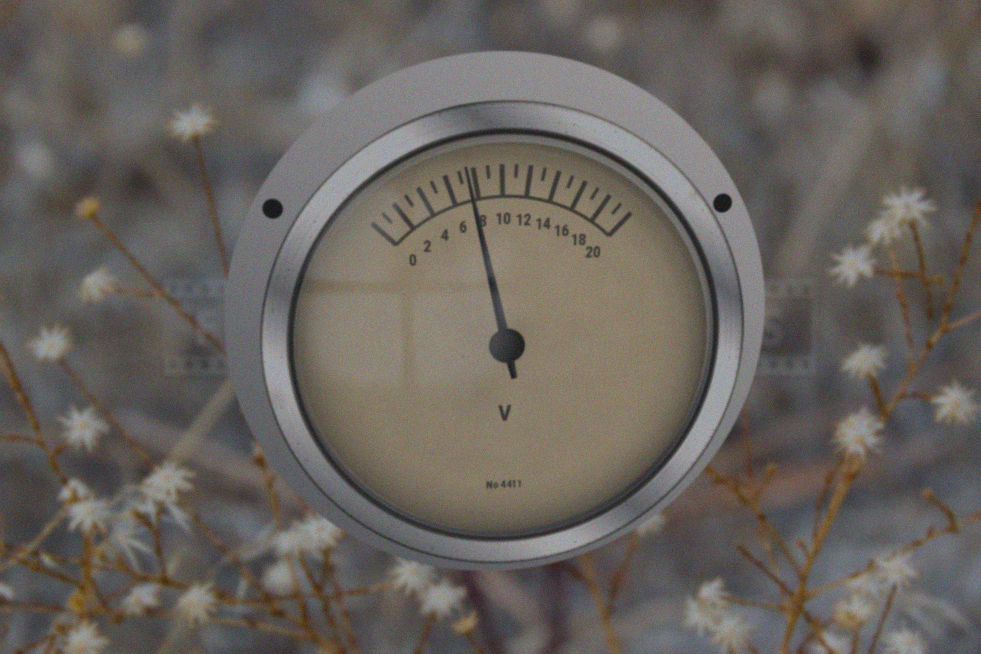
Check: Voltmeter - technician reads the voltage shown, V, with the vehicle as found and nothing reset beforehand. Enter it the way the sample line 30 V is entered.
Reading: 7.5 V
